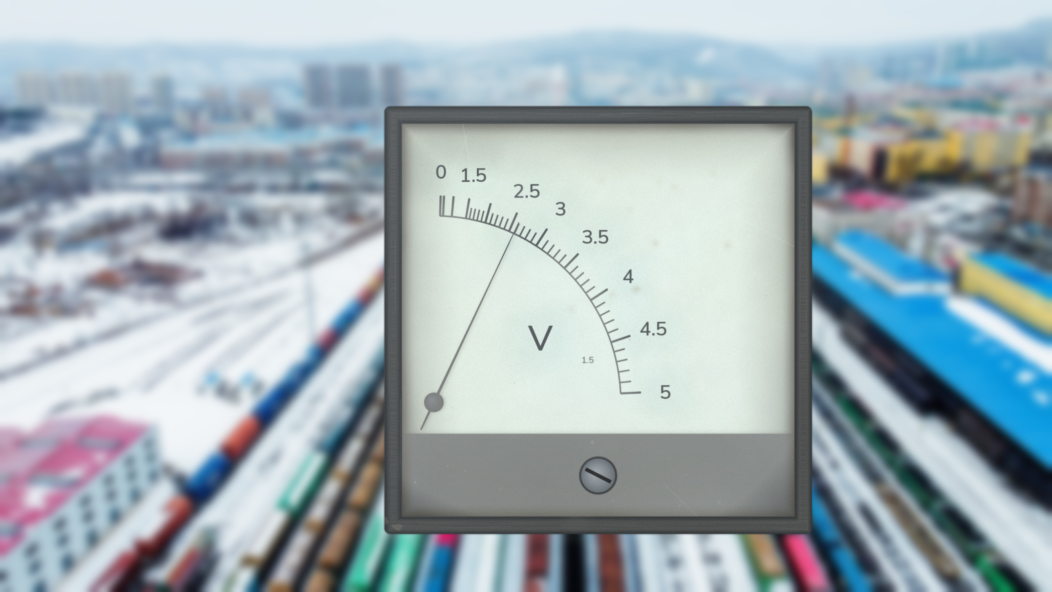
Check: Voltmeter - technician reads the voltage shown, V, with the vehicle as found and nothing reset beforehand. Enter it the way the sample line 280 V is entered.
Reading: 2.6 V
